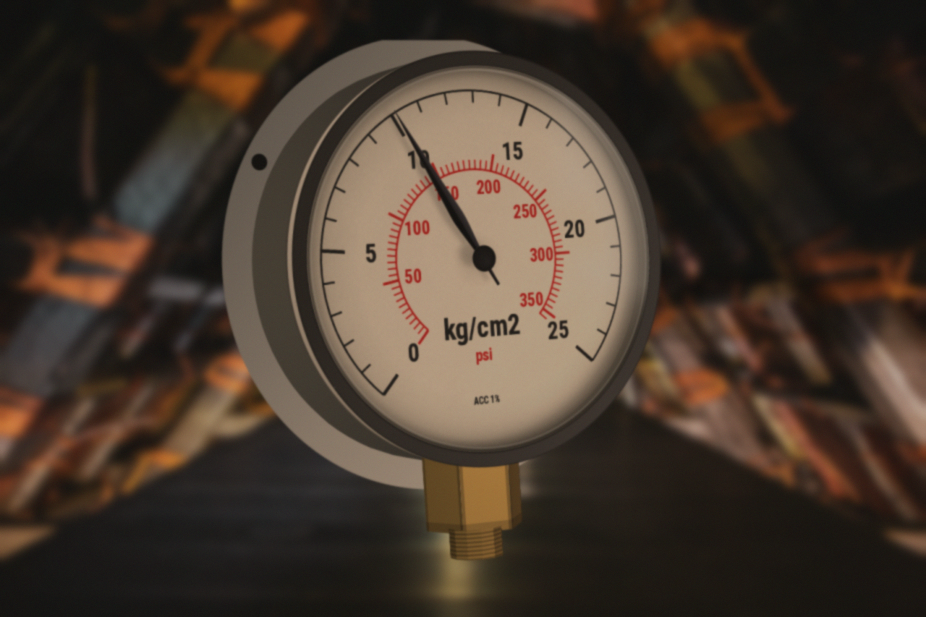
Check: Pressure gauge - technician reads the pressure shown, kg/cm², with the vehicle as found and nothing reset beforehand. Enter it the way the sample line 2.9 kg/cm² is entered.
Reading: 10 kg/cm²
